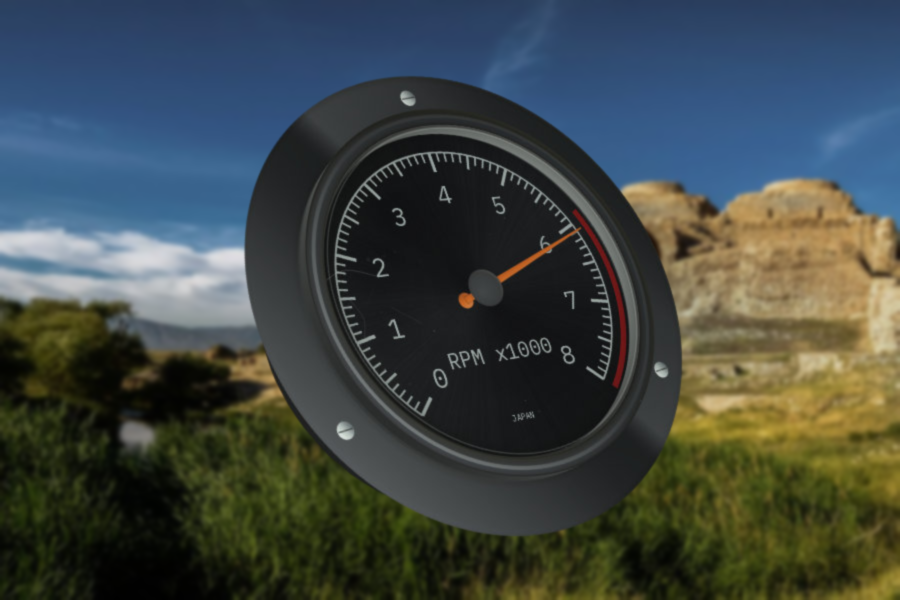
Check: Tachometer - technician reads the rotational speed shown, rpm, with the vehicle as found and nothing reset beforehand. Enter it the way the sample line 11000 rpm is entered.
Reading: 6100 rpm
